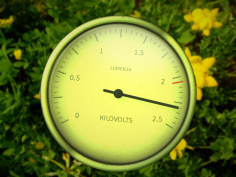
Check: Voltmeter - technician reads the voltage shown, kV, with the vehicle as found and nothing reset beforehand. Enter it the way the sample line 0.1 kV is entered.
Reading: 2.3 kV
